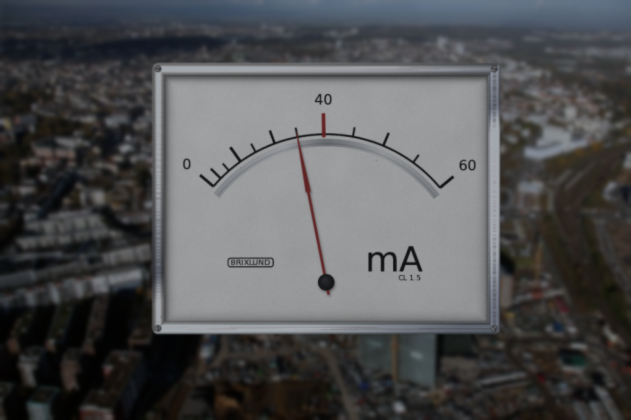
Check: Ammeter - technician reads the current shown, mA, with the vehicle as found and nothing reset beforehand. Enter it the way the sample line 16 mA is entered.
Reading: 35 mA
